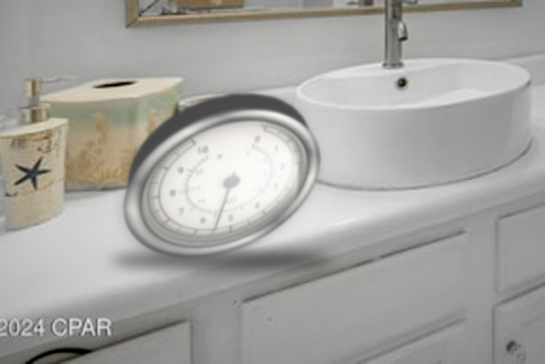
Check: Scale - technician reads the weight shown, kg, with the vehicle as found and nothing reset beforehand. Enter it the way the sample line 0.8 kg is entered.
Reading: 5.5 kg
